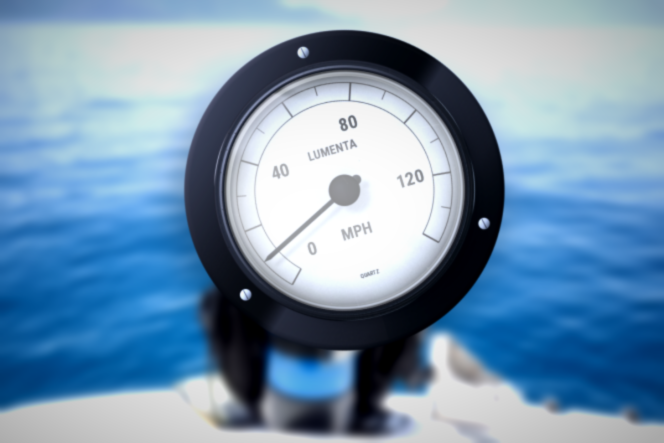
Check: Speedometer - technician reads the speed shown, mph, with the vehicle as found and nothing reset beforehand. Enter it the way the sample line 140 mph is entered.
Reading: 10 mph
